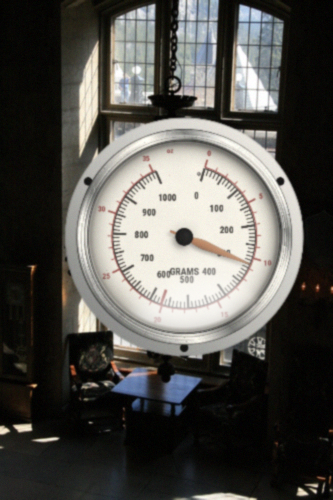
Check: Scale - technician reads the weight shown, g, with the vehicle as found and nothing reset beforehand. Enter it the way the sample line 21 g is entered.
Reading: 300 g
